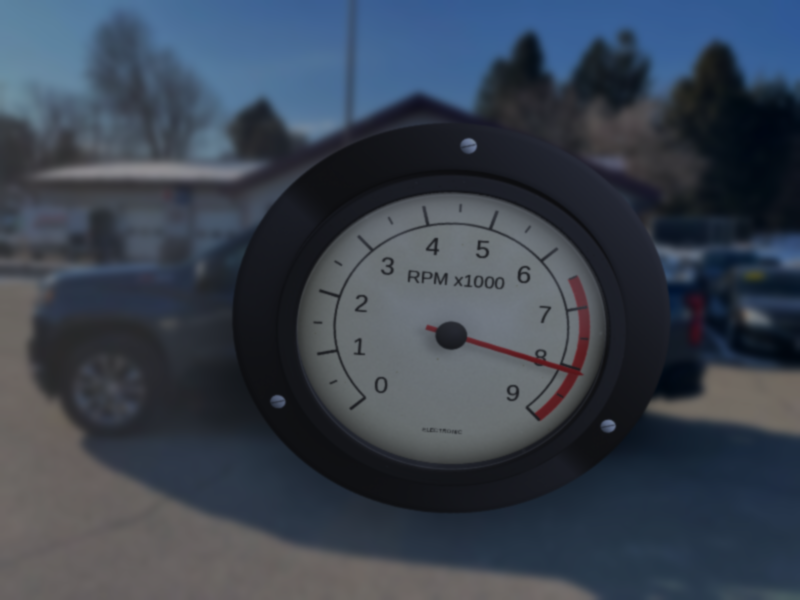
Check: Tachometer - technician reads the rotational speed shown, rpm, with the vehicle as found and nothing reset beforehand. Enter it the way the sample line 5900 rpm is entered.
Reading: 8000 rpm
